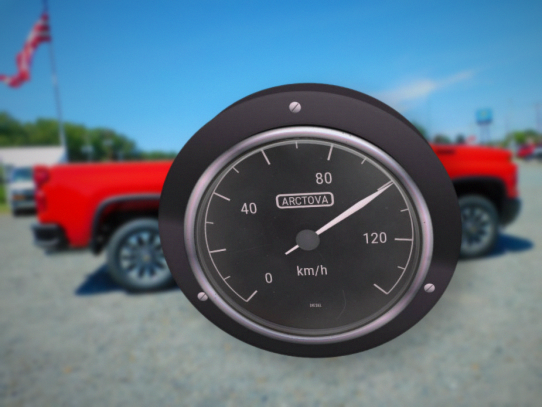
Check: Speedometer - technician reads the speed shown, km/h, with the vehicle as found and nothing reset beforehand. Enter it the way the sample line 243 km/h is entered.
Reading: 100 km/h
